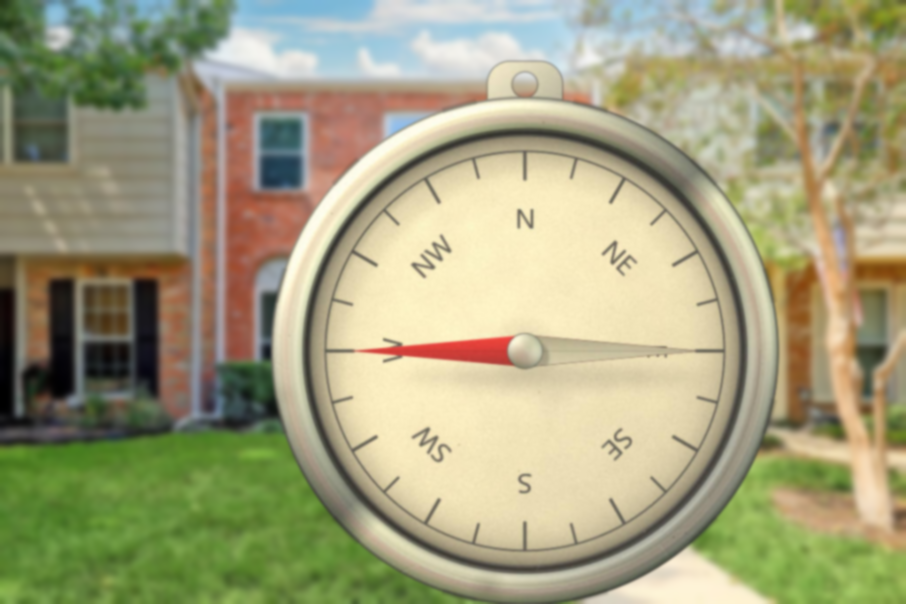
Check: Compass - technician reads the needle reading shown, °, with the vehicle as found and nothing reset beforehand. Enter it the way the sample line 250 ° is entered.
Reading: 270 °
